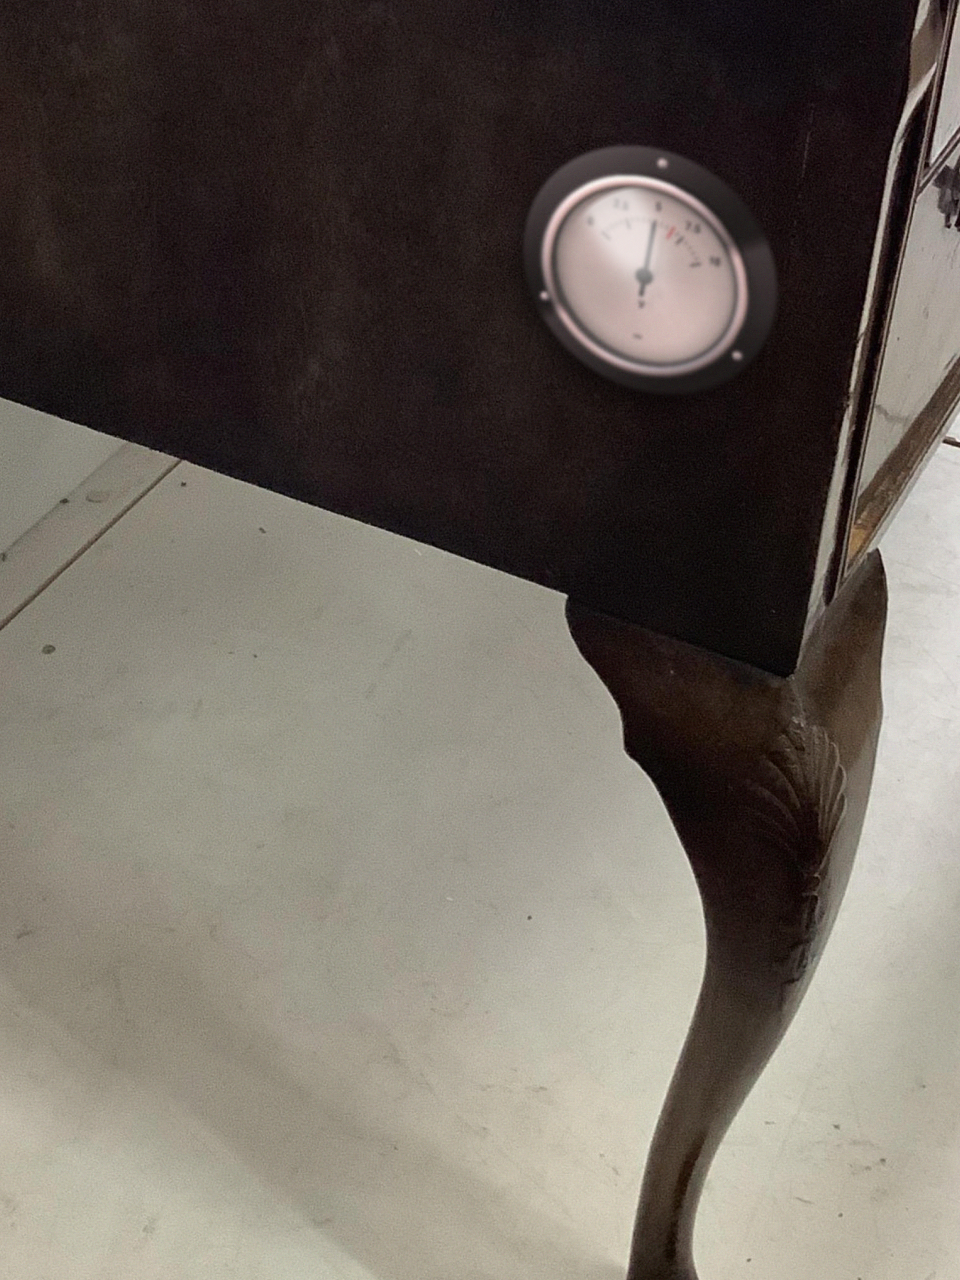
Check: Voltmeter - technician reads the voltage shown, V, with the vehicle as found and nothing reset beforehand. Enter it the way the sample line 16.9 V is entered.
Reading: 5 V
